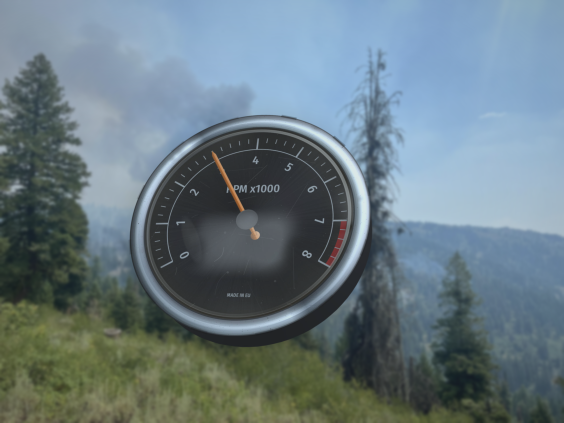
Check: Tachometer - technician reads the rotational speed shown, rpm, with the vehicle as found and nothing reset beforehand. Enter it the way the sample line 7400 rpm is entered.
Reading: 3000 rpm
